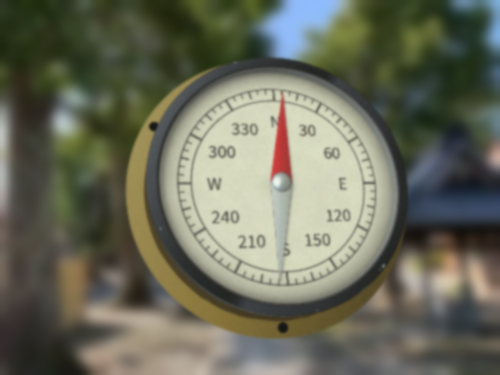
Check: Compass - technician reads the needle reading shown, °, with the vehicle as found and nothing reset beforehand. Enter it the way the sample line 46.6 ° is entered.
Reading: 5 °
